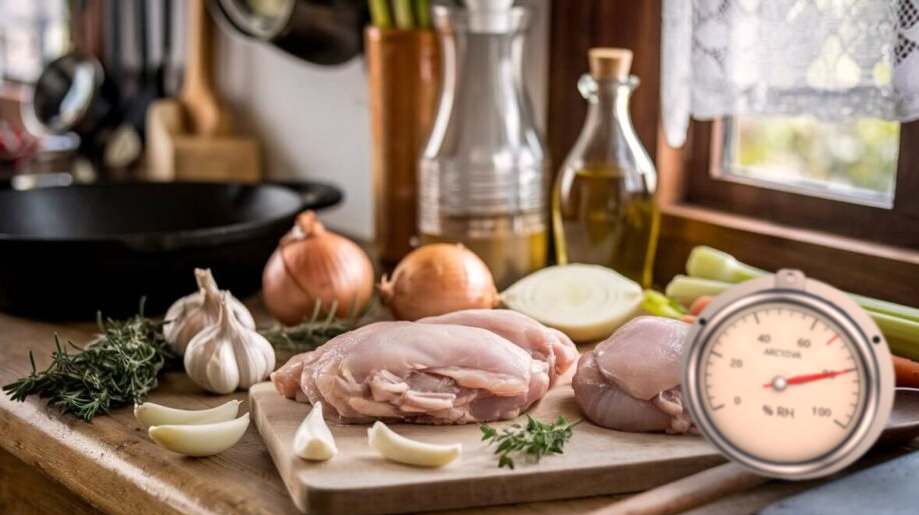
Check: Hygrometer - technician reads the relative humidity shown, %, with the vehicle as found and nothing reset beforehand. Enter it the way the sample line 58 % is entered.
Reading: 80 %
